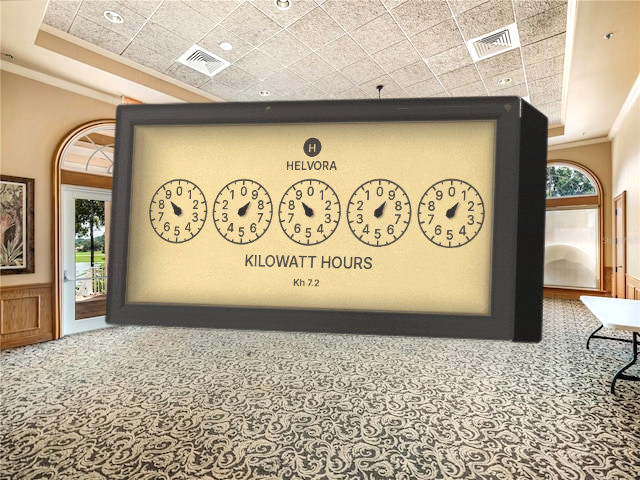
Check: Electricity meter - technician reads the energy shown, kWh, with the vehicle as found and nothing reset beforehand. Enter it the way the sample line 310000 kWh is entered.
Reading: 88891 kWh
